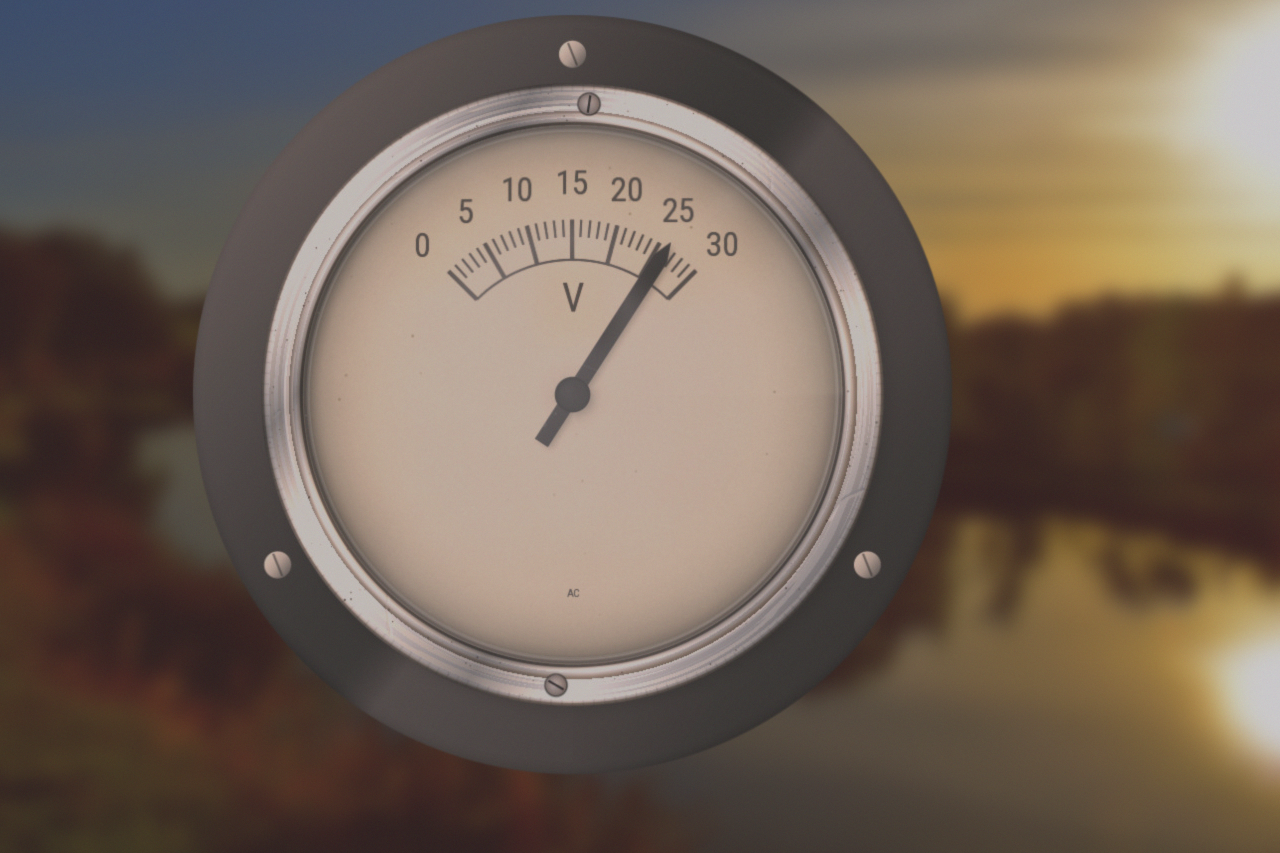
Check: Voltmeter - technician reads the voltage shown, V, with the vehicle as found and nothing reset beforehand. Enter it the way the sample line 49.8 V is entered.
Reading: 26 V
